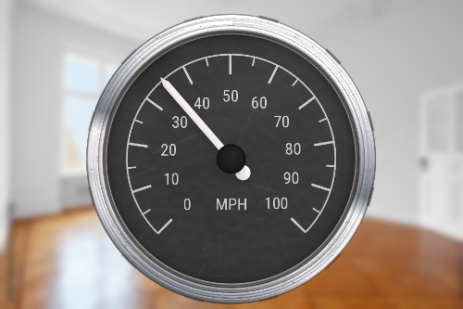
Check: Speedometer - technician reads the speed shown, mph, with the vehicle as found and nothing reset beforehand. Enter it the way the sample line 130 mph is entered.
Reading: 35 mph
